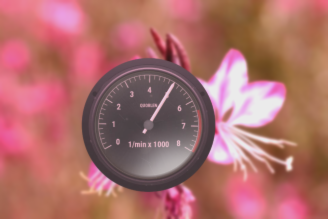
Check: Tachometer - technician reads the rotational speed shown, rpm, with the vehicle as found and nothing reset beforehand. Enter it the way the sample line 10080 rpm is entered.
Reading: 5000 rpm
